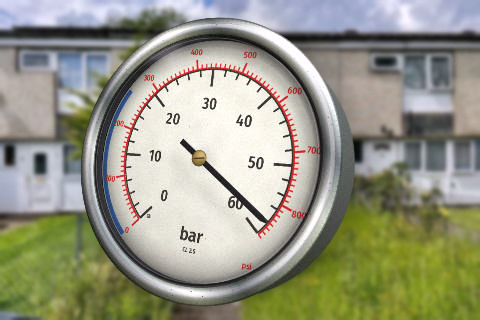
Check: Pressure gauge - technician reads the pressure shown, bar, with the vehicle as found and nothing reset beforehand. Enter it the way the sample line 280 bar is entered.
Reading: 58 bar
